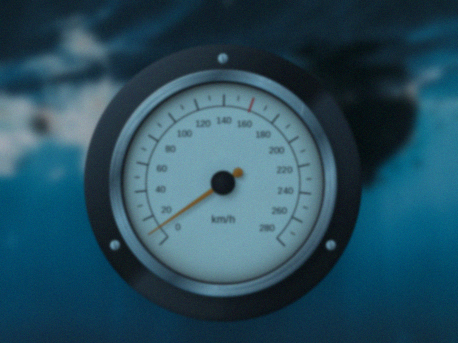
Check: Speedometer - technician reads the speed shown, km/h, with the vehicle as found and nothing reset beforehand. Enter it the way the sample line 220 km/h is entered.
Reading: 10 km/h
